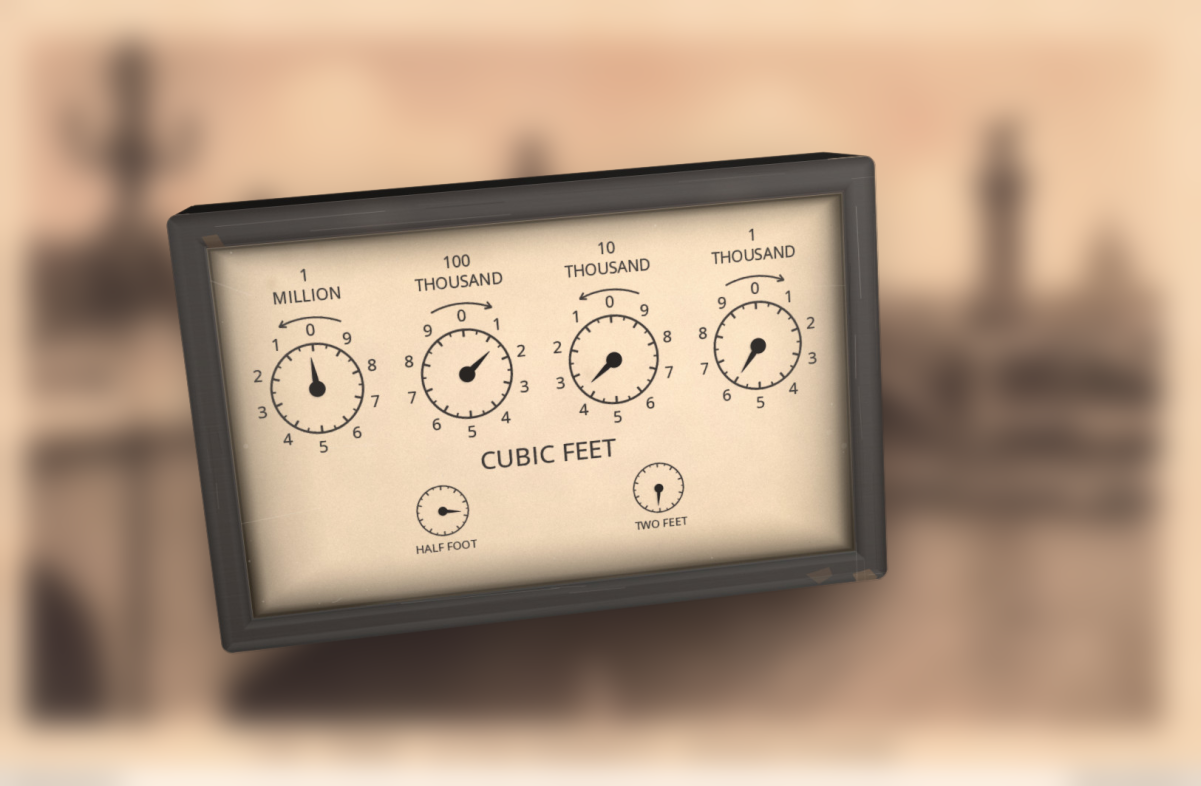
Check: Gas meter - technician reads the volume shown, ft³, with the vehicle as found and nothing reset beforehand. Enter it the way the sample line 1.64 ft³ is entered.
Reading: 13600 ft³
